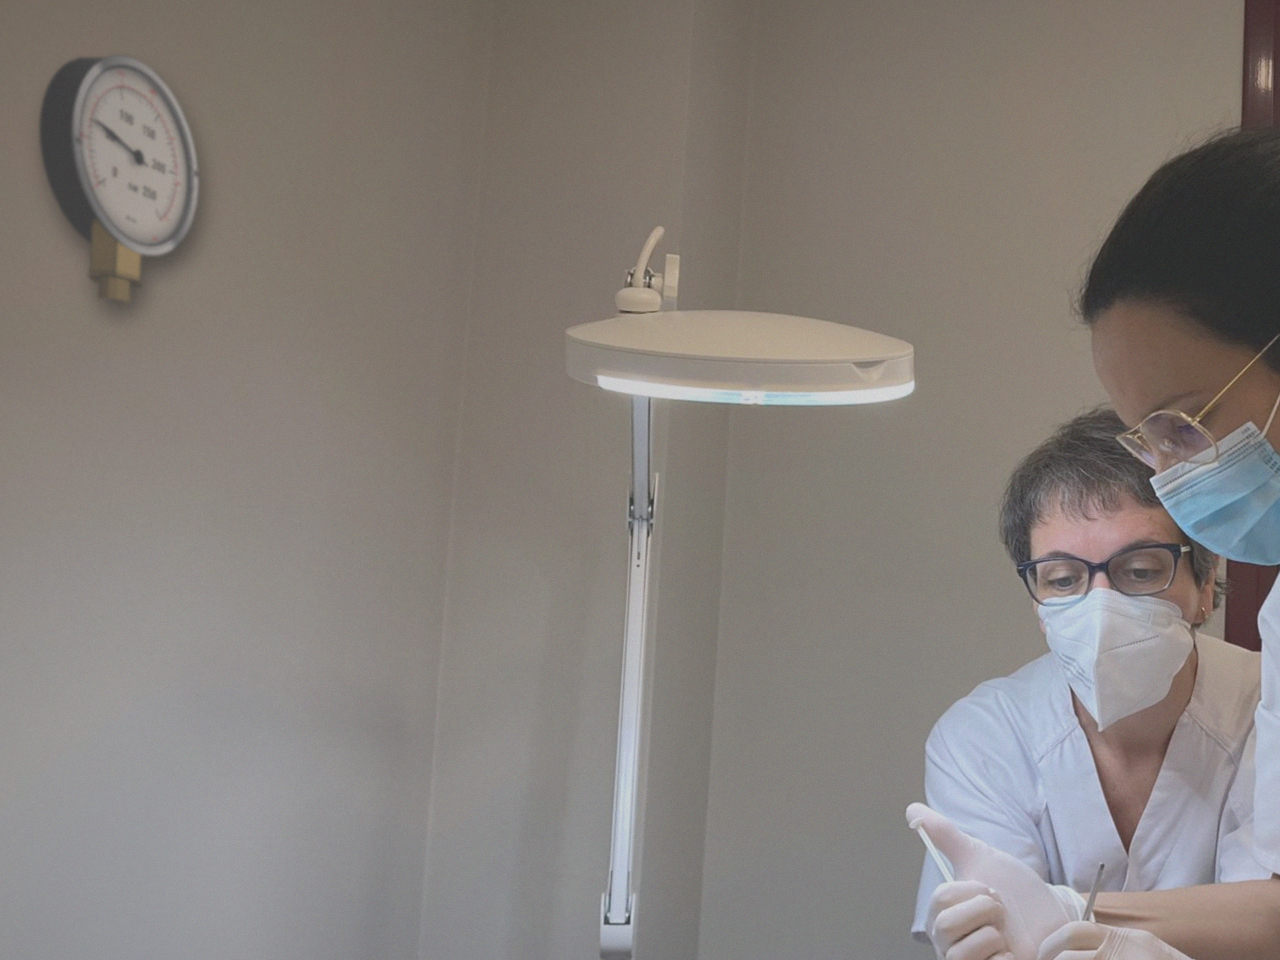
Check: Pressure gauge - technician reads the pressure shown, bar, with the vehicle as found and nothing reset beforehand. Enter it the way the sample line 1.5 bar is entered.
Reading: 50 bar
